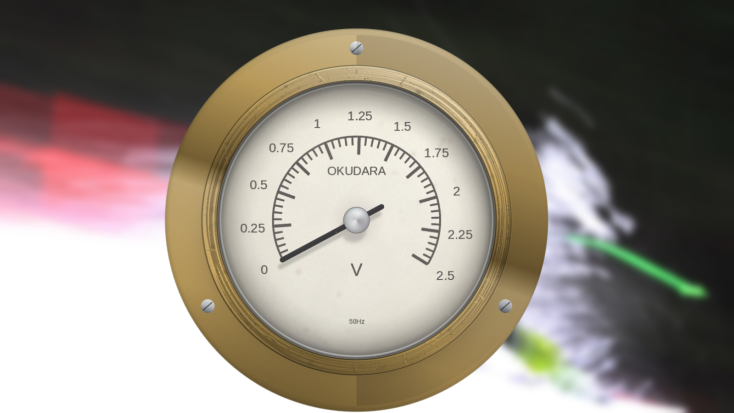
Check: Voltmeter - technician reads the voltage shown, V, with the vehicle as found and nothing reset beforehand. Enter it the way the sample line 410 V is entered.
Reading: 0 V
